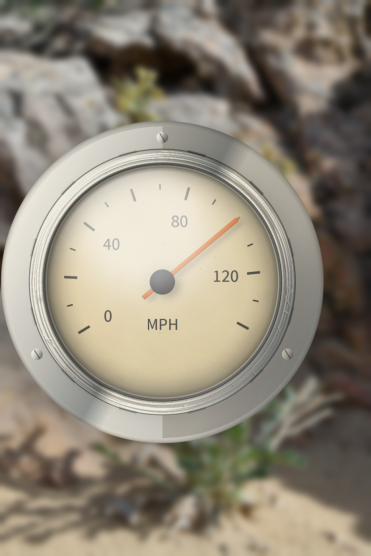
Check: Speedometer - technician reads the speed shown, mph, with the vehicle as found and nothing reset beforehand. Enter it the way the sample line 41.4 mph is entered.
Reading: 100 mph
